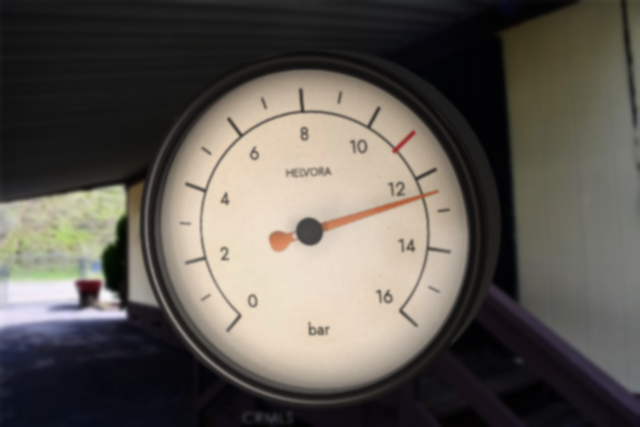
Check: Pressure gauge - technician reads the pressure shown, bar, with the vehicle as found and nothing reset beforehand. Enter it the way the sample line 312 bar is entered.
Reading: 12.5 bar
